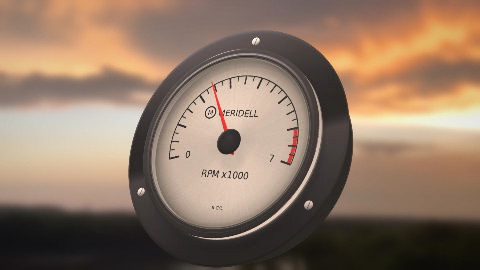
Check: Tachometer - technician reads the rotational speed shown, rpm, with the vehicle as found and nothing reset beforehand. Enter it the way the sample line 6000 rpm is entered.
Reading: 2500 rpm
